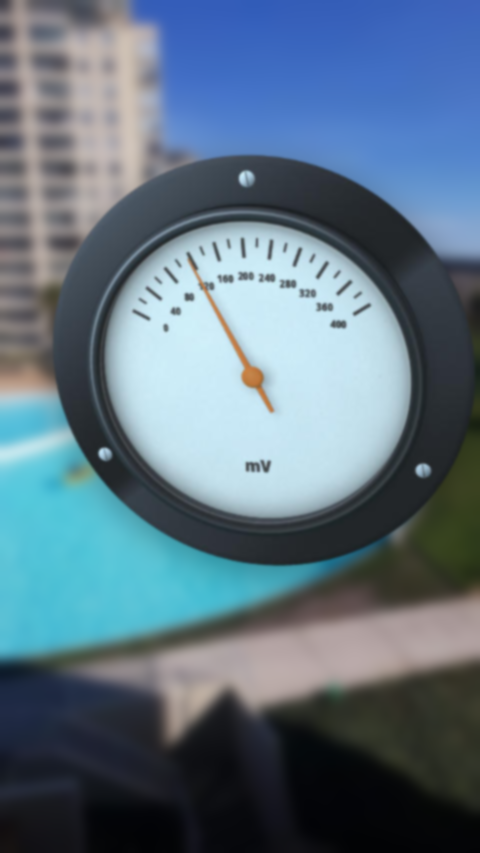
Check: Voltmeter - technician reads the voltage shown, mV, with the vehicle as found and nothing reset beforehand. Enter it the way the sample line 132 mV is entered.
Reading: 120 mV
